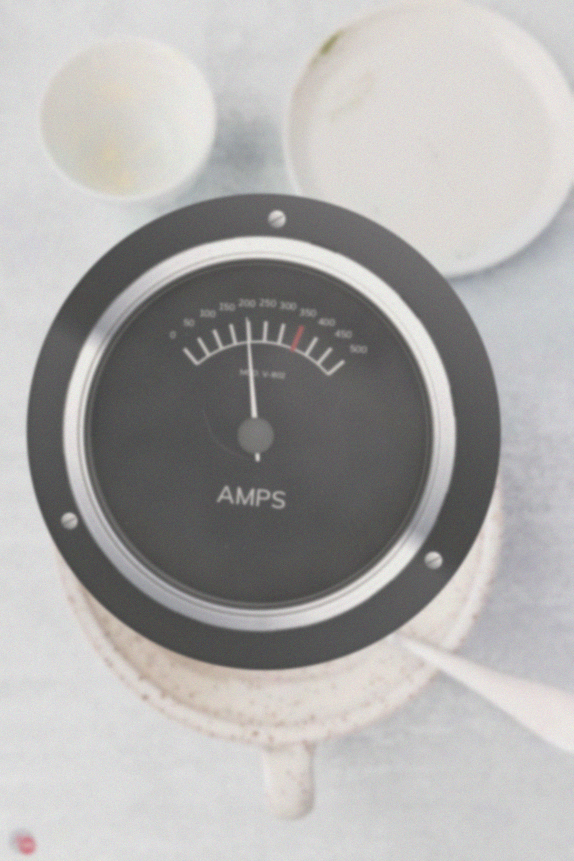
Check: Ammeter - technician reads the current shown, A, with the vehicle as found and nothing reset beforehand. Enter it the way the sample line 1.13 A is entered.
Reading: 200 A
